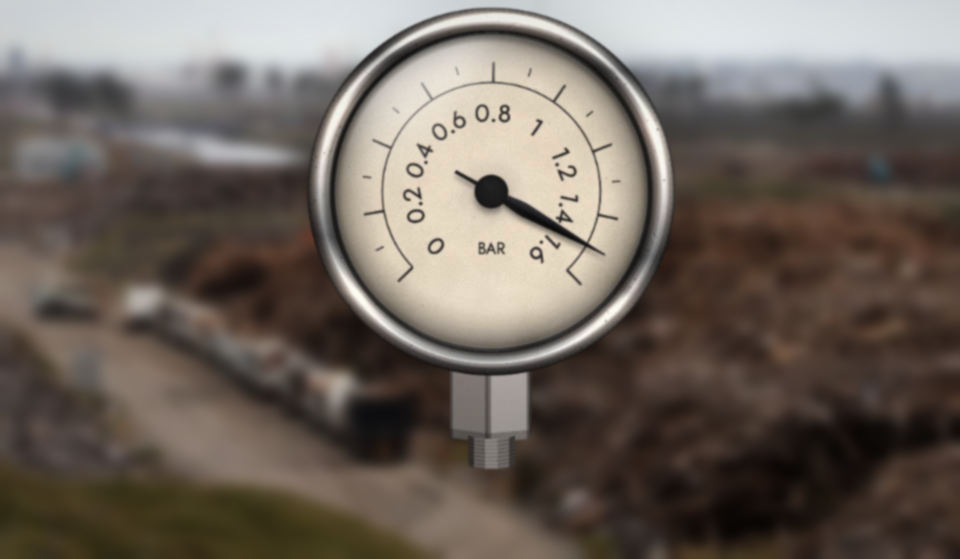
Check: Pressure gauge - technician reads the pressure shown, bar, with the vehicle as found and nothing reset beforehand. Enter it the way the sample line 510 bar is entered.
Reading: 1.5 bar
